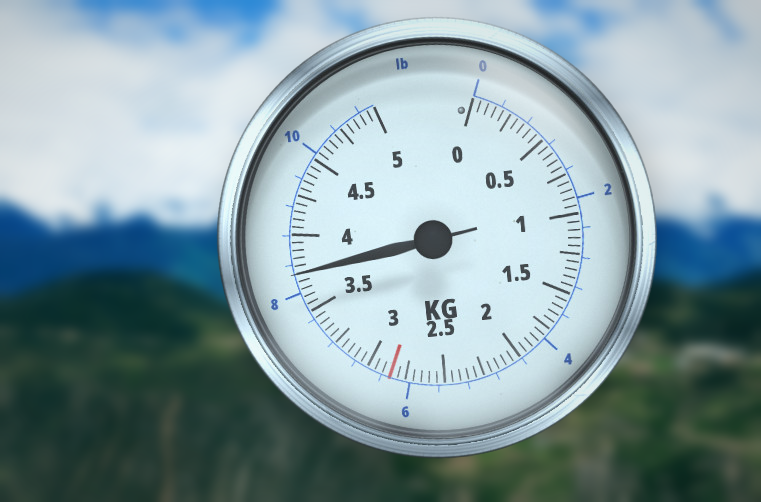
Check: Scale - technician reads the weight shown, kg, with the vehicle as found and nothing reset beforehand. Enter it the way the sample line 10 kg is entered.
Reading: 3.75 kg
